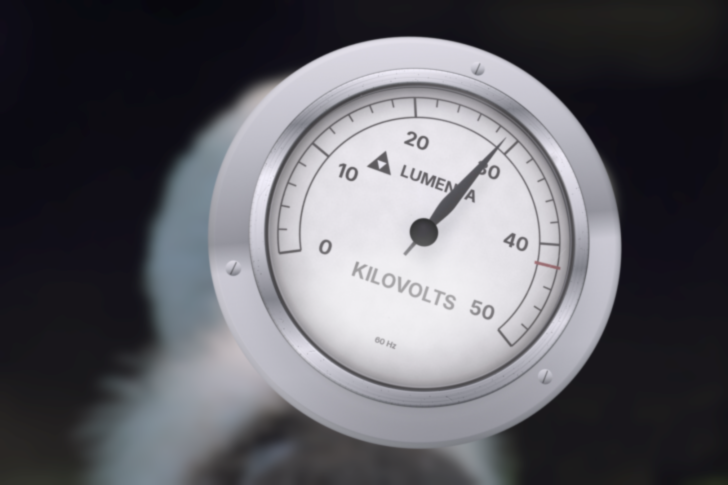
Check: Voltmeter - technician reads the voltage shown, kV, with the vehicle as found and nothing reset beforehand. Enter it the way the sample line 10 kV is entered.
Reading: 29 kV
